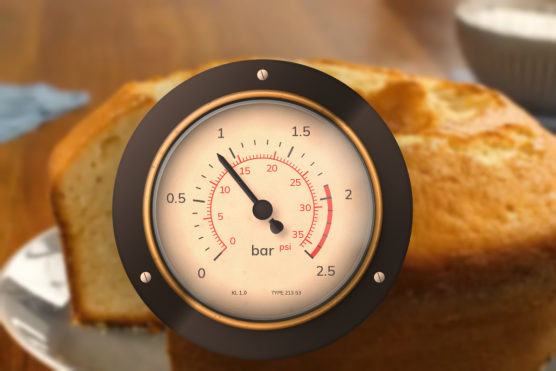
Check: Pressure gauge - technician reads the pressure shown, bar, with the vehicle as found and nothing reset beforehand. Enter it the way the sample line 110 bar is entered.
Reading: 0.9 bar
